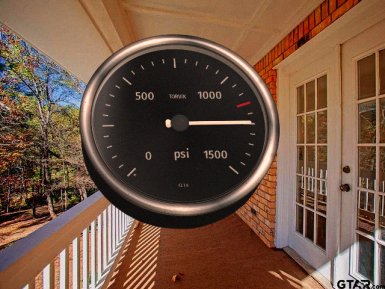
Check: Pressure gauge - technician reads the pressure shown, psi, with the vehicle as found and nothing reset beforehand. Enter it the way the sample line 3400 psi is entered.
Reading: 1250 psi
